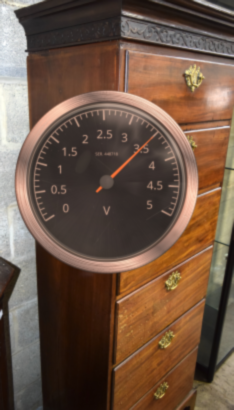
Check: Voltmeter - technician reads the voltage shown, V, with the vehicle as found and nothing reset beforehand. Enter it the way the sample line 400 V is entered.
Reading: 3.5 V
